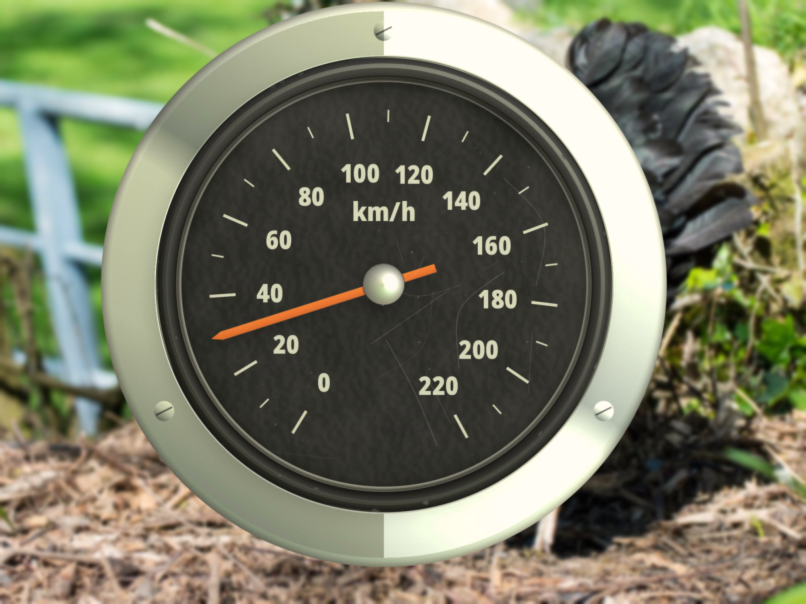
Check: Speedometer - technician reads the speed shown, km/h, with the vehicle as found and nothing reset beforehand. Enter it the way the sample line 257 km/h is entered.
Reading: 30 km/h
